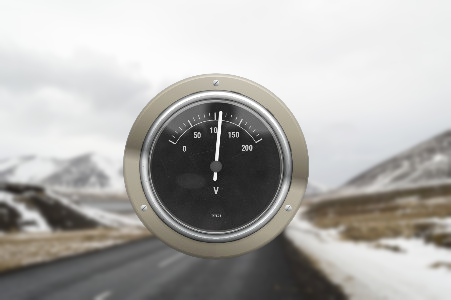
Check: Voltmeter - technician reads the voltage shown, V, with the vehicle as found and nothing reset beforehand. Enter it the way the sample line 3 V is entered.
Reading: 110 V
